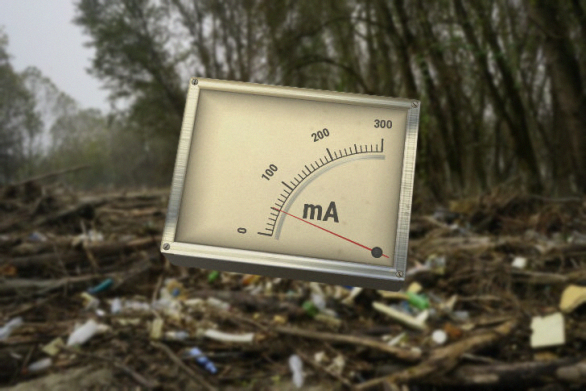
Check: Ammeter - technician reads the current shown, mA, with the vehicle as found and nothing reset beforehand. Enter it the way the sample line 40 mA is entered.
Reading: 50 mA
